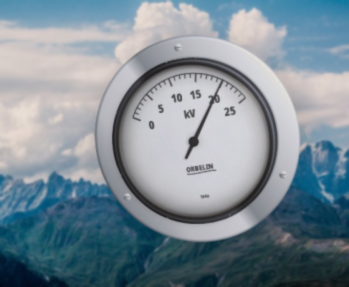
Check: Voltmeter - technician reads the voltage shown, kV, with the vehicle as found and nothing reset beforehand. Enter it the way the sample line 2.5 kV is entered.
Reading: 20 kV
